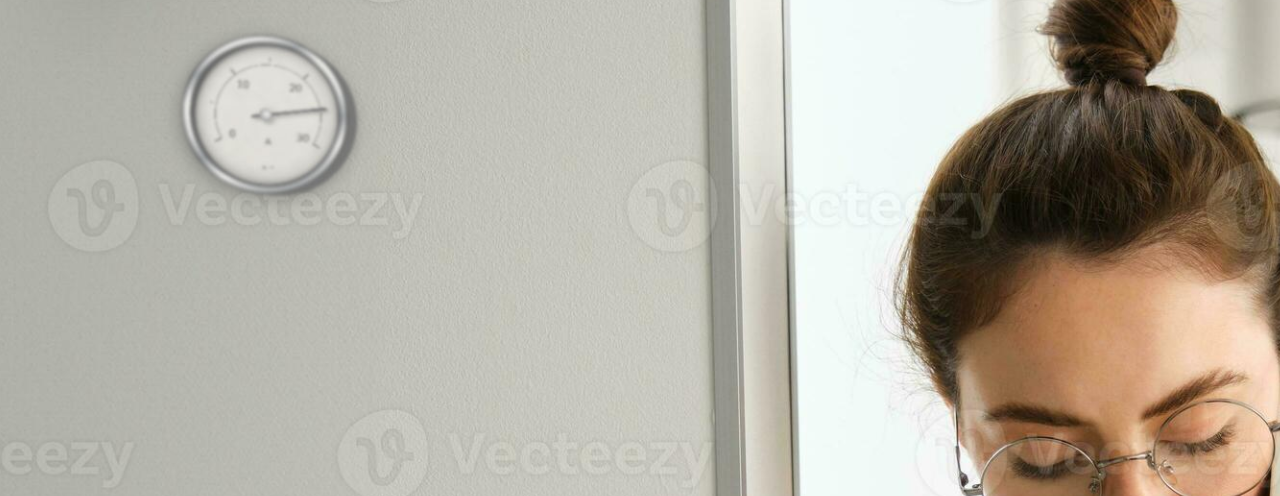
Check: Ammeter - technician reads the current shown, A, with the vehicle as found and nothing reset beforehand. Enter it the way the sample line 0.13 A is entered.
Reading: 25 A
